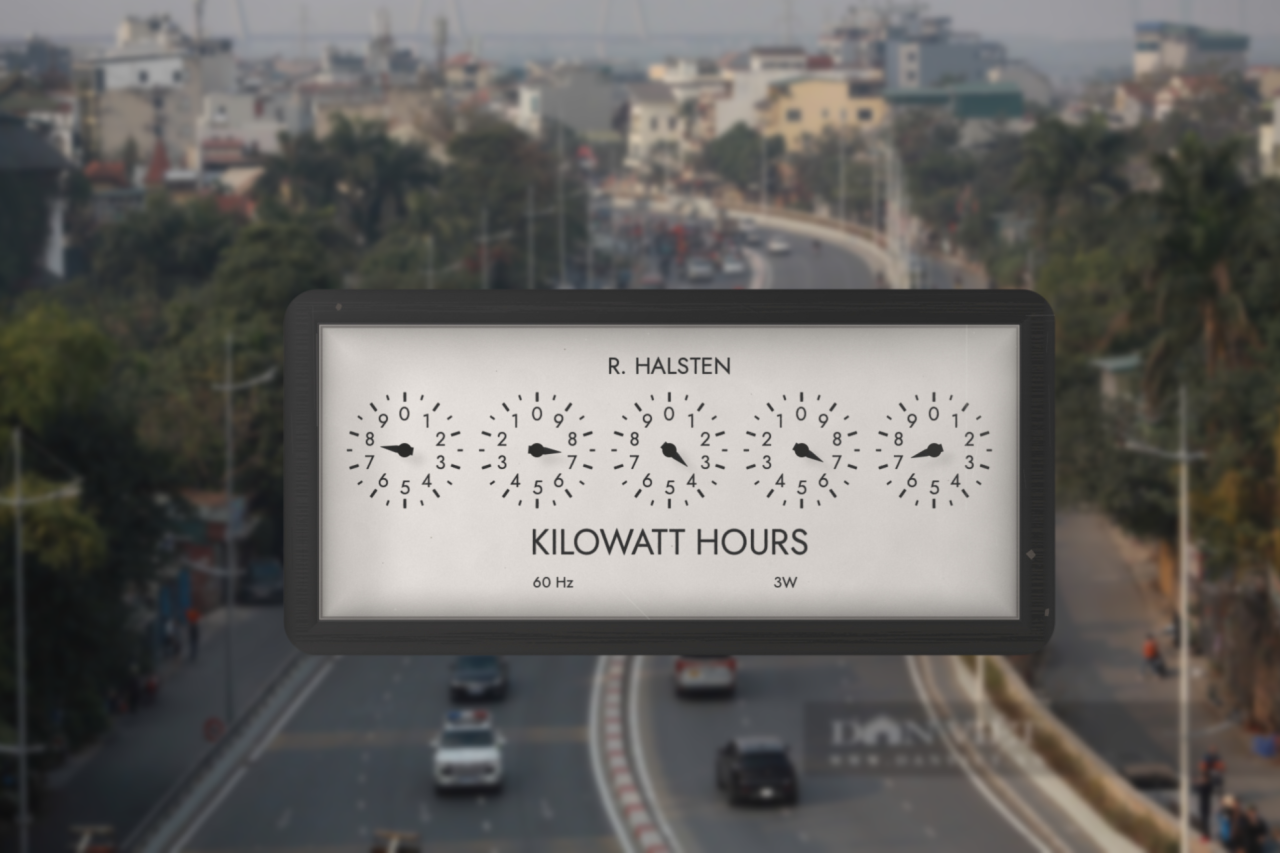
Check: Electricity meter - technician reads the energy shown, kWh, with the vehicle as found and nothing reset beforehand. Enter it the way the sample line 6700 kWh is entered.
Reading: 77367 kWh
